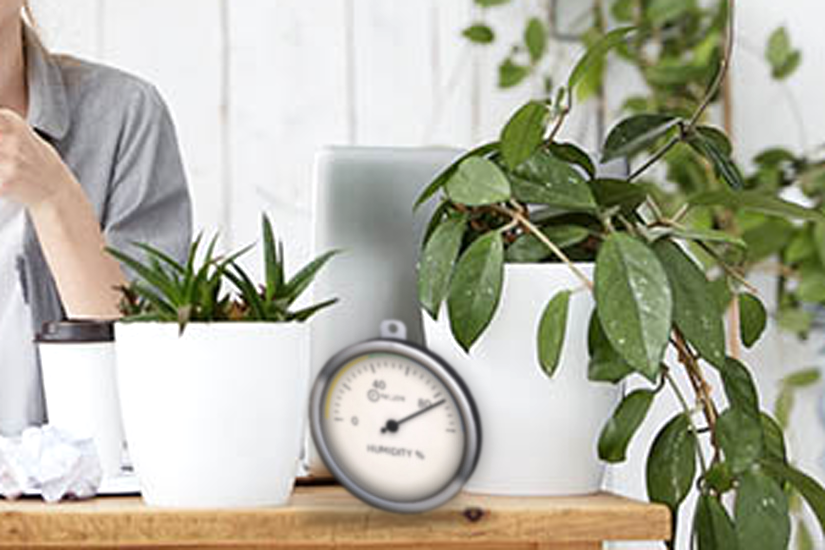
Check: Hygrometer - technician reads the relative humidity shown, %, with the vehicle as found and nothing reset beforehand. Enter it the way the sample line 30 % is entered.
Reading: 84 %
